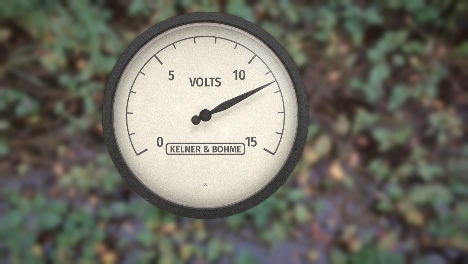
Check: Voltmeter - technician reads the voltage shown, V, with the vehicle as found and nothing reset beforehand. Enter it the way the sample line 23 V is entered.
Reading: 11.5 V
